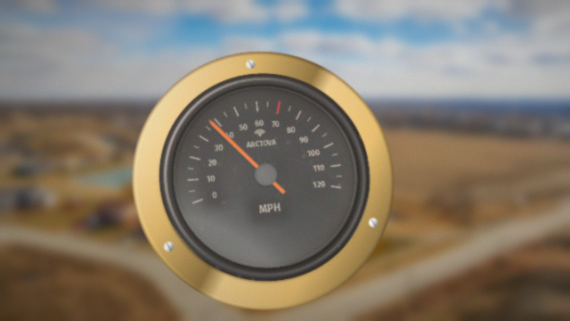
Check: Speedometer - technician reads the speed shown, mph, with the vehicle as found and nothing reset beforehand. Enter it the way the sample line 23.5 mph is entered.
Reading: 37.5 mph
